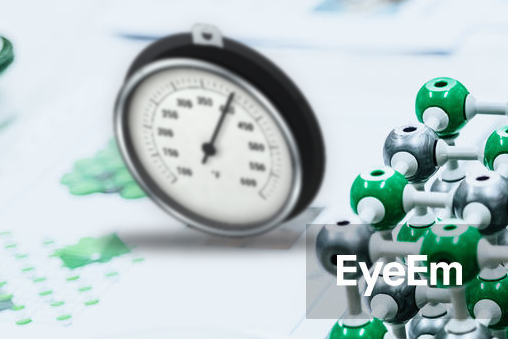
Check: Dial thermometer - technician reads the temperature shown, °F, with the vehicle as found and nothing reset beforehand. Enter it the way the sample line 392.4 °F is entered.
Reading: 400 °F
